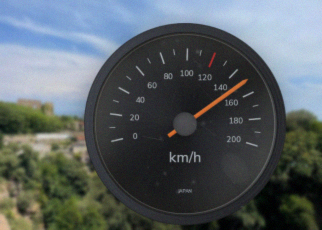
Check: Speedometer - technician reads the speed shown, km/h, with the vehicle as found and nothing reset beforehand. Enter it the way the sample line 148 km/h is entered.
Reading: 150 km/h
